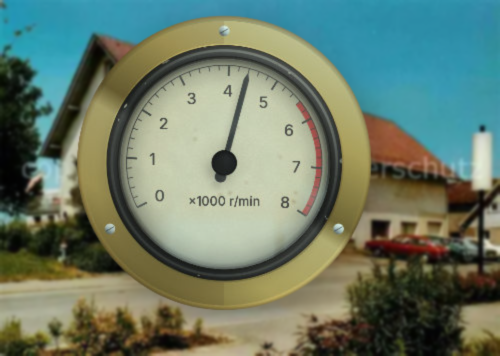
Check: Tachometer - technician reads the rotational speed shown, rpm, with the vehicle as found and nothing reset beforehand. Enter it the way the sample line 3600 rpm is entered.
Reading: 4400 rpm
